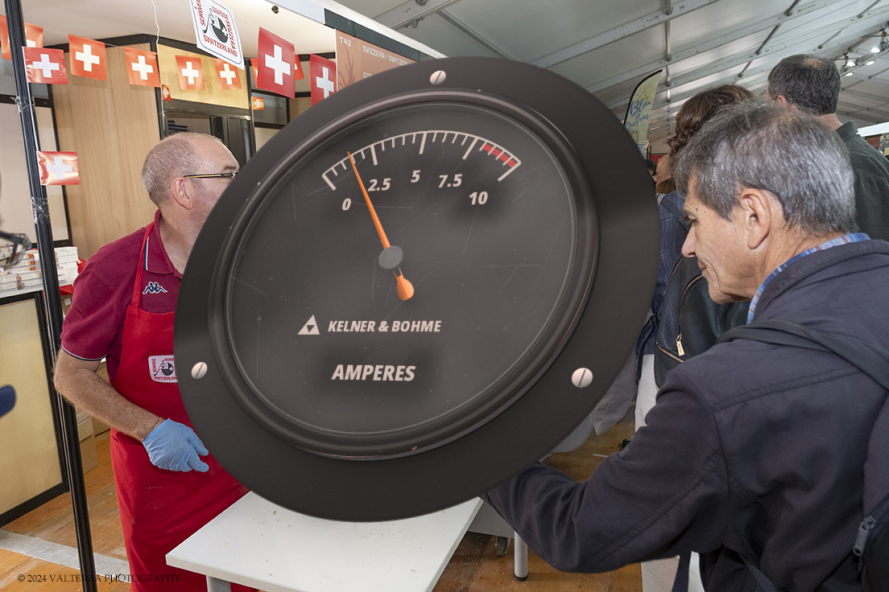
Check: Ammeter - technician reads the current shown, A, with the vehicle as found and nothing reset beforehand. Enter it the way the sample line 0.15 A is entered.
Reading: 1.5 A
